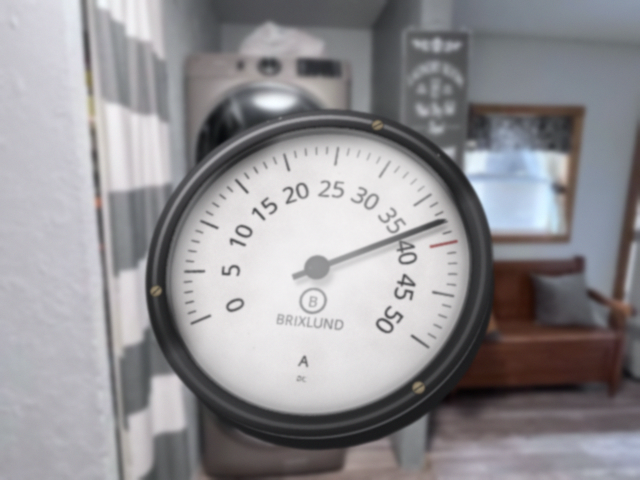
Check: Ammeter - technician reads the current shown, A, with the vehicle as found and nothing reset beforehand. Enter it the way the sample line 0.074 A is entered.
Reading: 38 A
